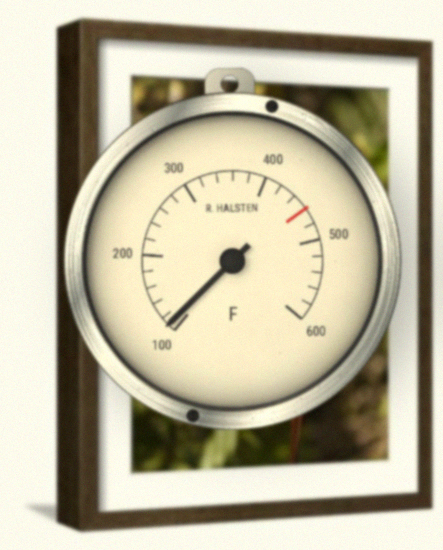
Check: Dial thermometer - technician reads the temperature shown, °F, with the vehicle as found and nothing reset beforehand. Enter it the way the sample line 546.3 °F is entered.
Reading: 110 °F
